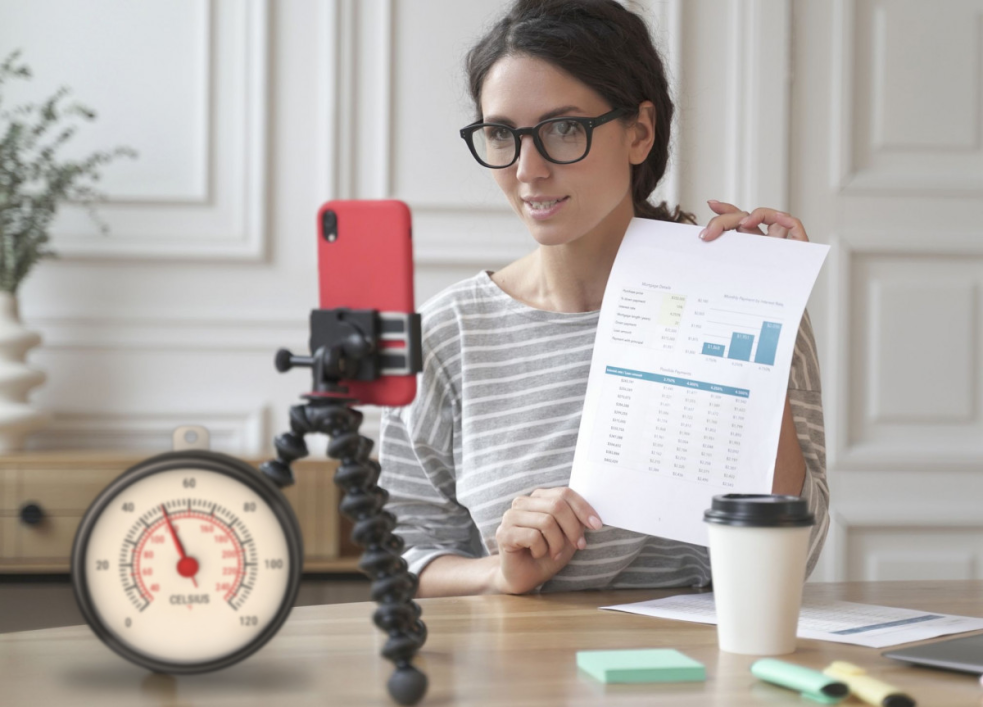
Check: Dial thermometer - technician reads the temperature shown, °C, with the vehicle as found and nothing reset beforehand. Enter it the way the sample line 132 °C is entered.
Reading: 50 °C
